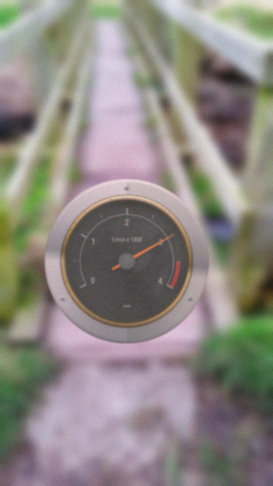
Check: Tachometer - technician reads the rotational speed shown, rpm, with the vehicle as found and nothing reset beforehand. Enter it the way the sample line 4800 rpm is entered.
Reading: 3000 rpm
